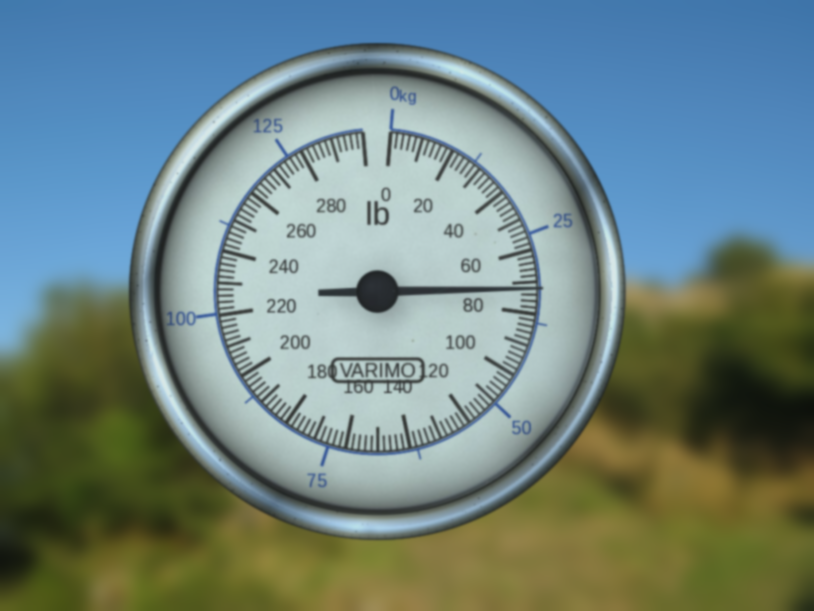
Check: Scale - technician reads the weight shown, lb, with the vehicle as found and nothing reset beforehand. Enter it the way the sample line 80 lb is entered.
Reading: 72 lb
